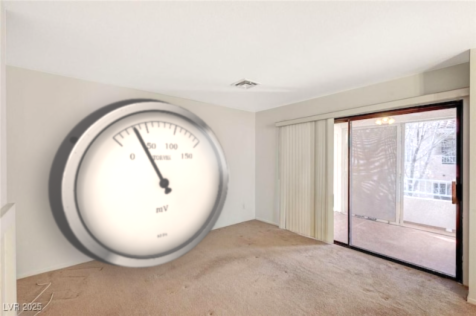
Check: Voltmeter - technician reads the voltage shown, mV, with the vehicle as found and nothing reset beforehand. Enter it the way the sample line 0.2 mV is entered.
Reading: 30 mV
